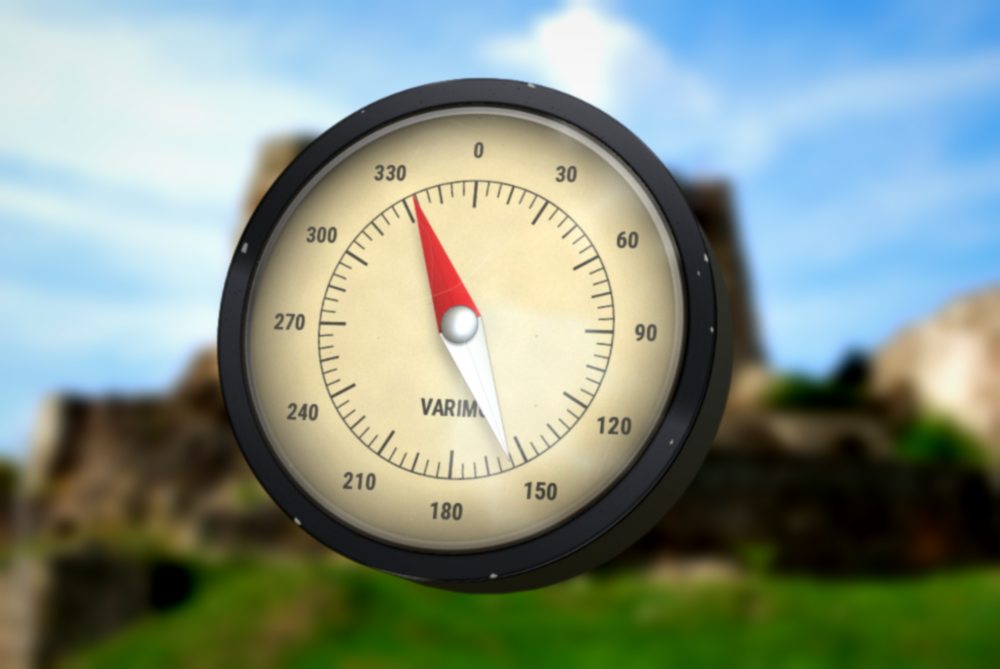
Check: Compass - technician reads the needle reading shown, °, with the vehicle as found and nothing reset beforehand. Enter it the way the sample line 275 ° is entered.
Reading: 335 °
